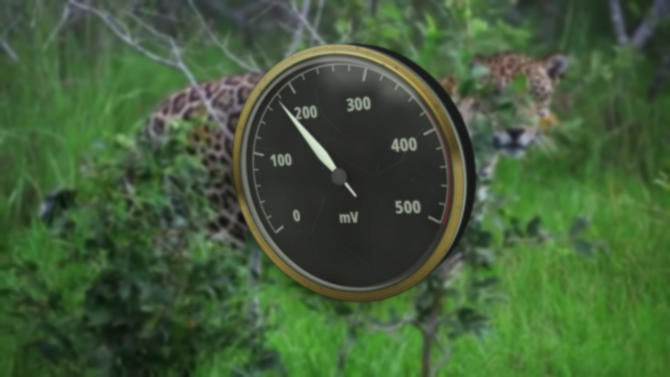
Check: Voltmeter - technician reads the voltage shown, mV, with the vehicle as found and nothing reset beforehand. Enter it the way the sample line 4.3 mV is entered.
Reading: 180 mV
